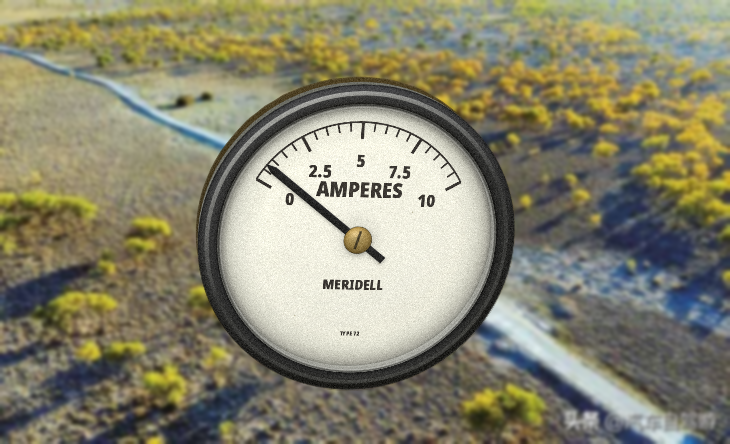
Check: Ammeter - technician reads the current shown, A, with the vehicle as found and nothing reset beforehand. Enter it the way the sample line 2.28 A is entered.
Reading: 0.75 A
